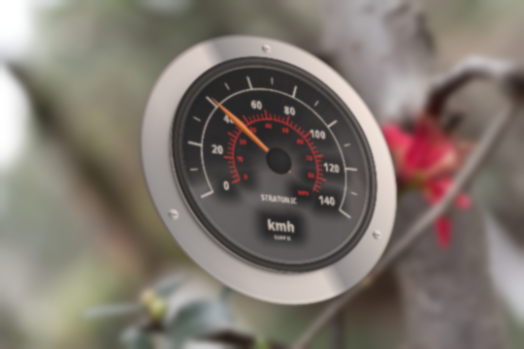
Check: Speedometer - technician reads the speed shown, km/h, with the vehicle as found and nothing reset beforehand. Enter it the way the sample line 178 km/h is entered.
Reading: 40 km/h
